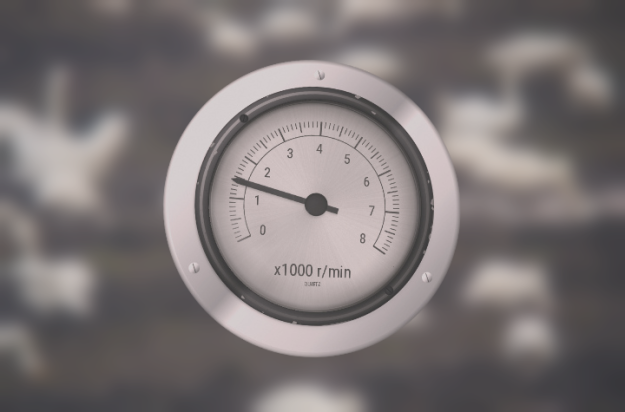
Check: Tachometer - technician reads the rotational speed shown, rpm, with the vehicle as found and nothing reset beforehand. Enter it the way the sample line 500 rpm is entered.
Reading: 1400 rpm
